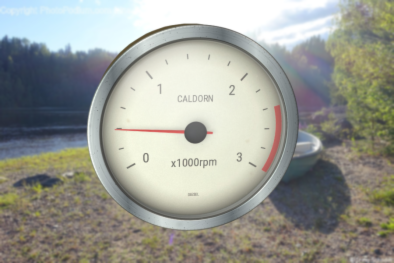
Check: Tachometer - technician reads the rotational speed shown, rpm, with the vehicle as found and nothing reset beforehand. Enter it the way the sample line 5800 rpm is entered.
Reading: 400 rpm
